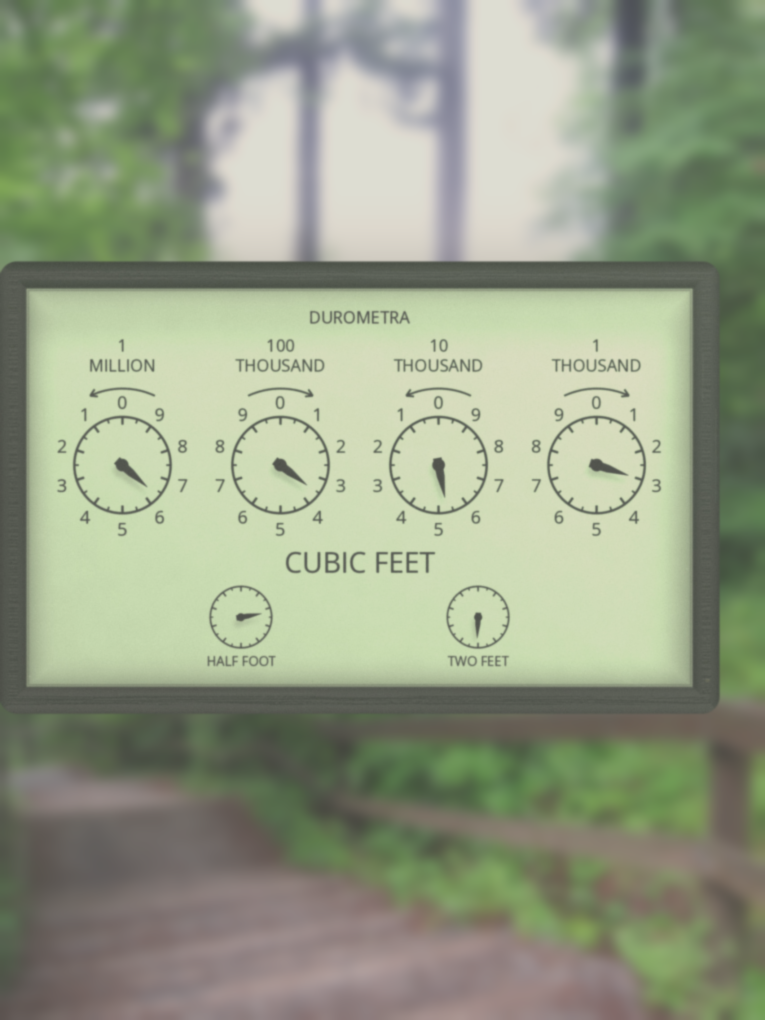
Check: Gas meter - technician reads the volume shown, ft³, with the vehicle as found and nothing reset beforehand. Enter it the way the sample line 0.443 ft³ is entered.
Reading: 635300 ft³
